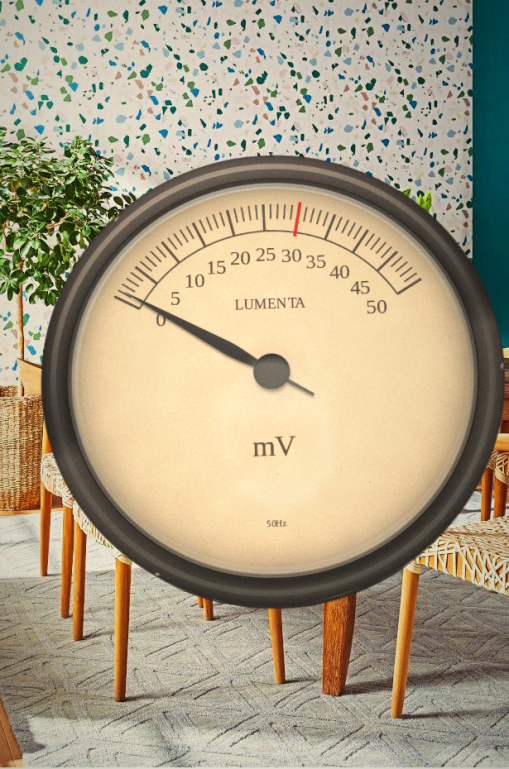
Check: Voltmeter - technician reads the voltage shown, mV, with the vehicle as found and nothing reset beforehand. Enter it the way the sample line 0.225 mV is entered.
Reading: 1 mV
